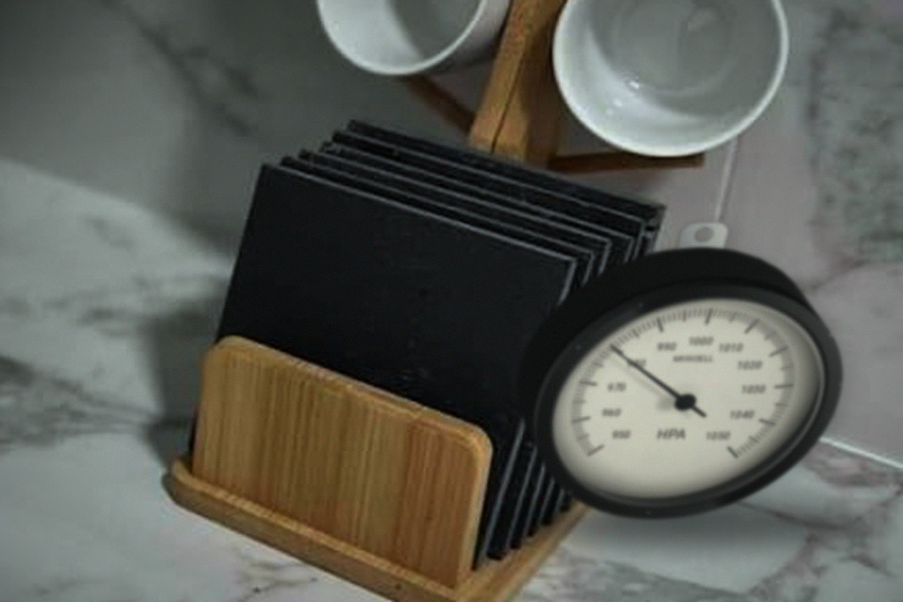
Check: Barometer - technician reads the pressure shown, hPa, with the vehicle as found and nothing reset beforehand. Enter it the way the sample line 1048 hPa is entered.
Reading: 980 hPa
